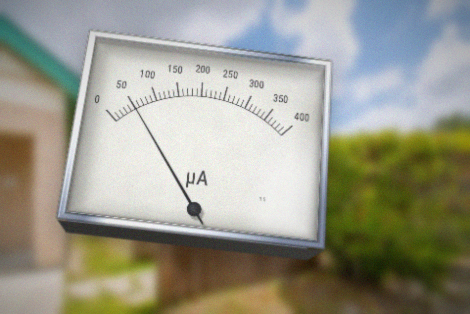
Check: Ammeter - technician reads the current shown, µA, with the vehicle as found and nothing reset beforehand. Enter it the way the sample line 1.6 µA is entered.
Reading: 50 µA
